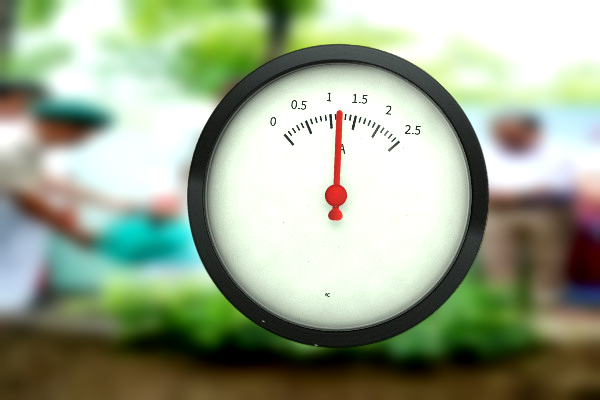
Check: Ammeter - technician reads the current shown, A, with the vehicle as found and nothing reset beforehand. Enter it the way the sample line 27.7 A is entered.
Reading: 1.2 A
